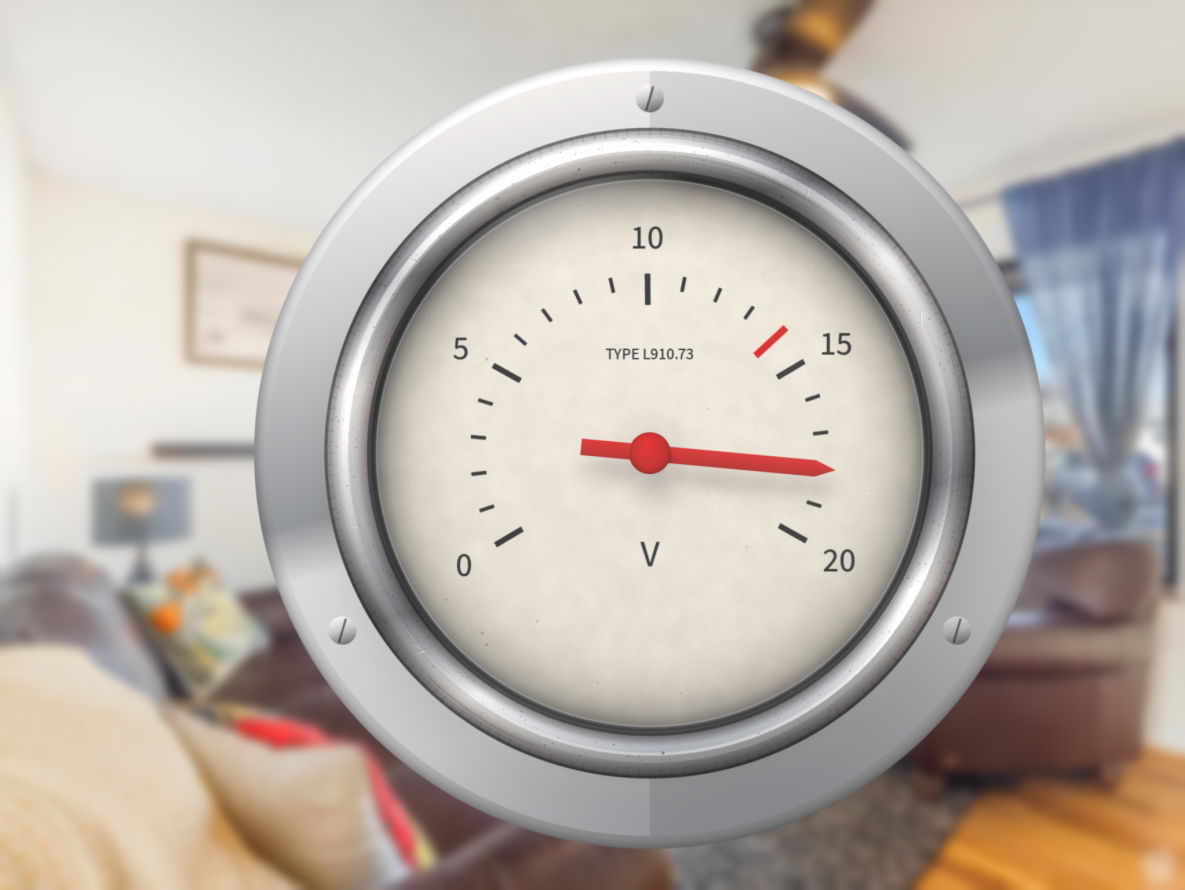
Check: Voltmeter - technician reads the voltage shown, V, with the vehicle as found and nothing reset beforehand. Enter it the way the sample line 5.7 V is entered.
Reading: 18 V
